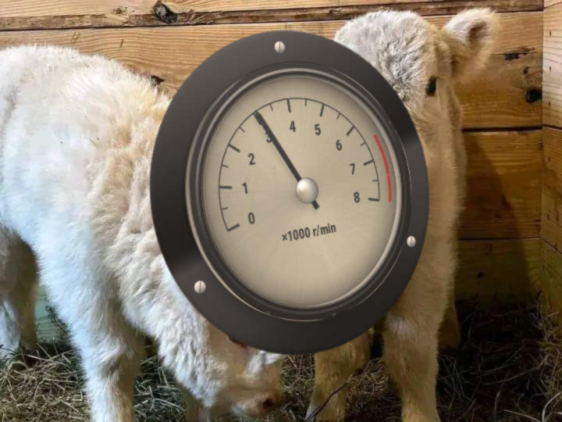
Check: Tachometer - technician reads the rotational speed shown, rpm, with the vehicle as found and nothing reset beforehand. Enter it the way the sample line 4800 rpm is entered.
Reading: 3000 rpm
